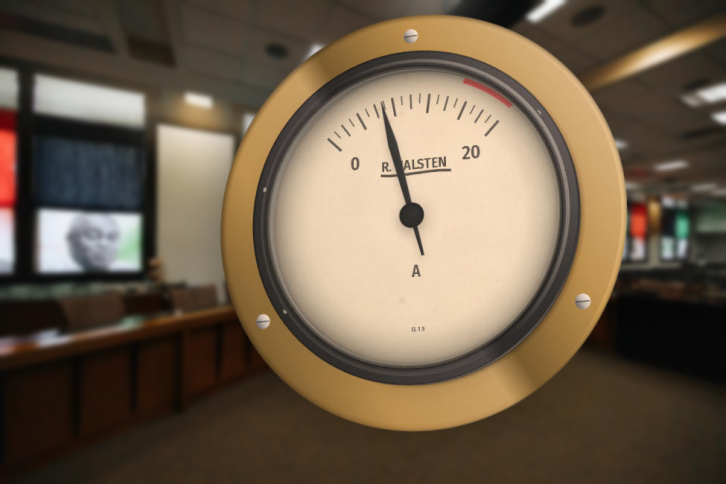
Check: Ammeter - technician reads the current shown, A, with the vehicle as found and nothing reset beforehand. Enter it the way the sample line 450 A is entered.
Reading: 7 A
